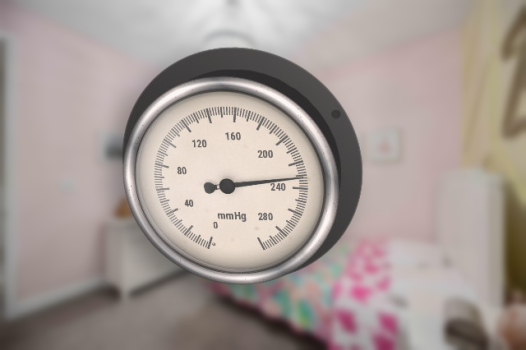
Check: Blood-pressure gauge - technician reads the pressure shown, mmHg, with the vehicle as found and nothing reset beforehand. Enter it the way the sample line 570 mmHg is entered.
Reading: 230 mmHg
